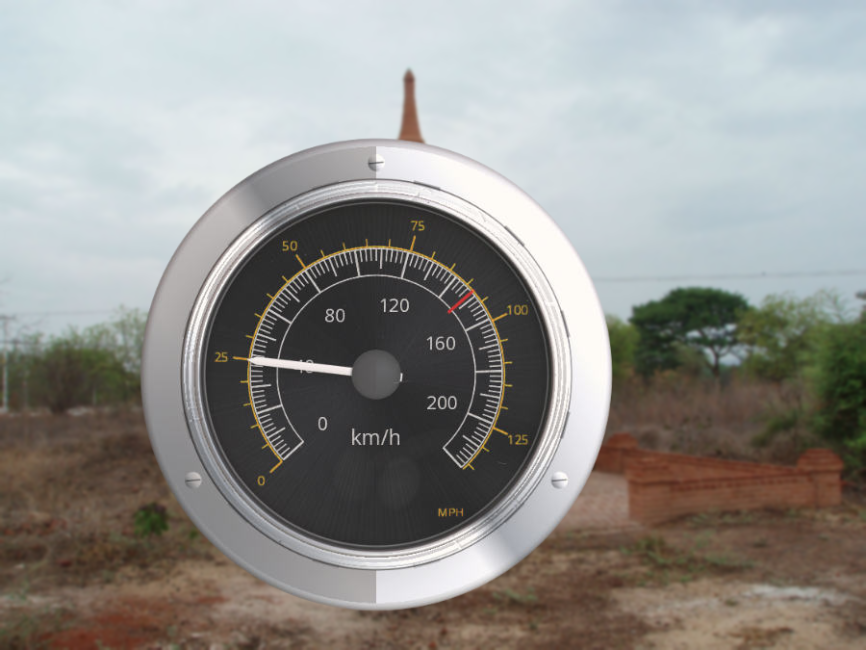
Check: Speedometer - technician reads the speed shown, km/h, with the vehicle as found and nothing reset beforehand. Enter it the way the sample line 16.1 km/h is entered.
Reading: 40 km/h
